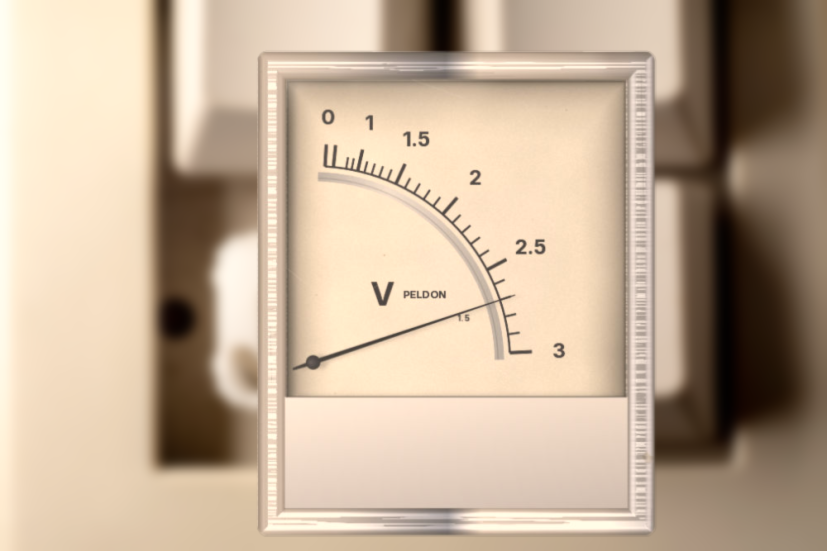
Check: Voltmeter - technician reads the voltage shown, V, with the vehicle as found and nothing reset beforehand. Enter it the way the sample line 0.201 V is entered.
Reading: 2.7 V
